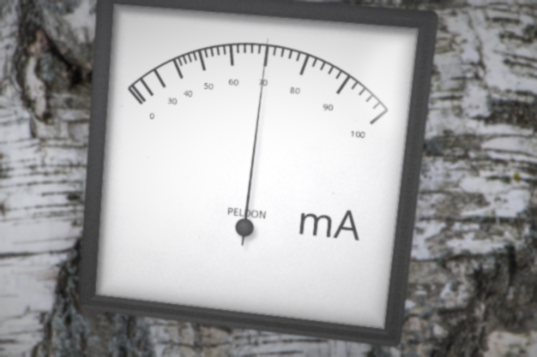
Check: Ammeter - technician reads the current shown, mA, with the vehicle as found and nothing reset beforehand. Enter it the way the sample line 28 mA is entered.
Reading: 70 mA
